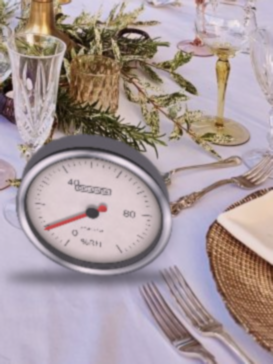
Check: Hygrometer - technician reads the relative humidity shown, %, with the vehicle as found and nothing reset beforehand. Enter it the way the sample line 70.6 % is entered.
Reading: 10 %
